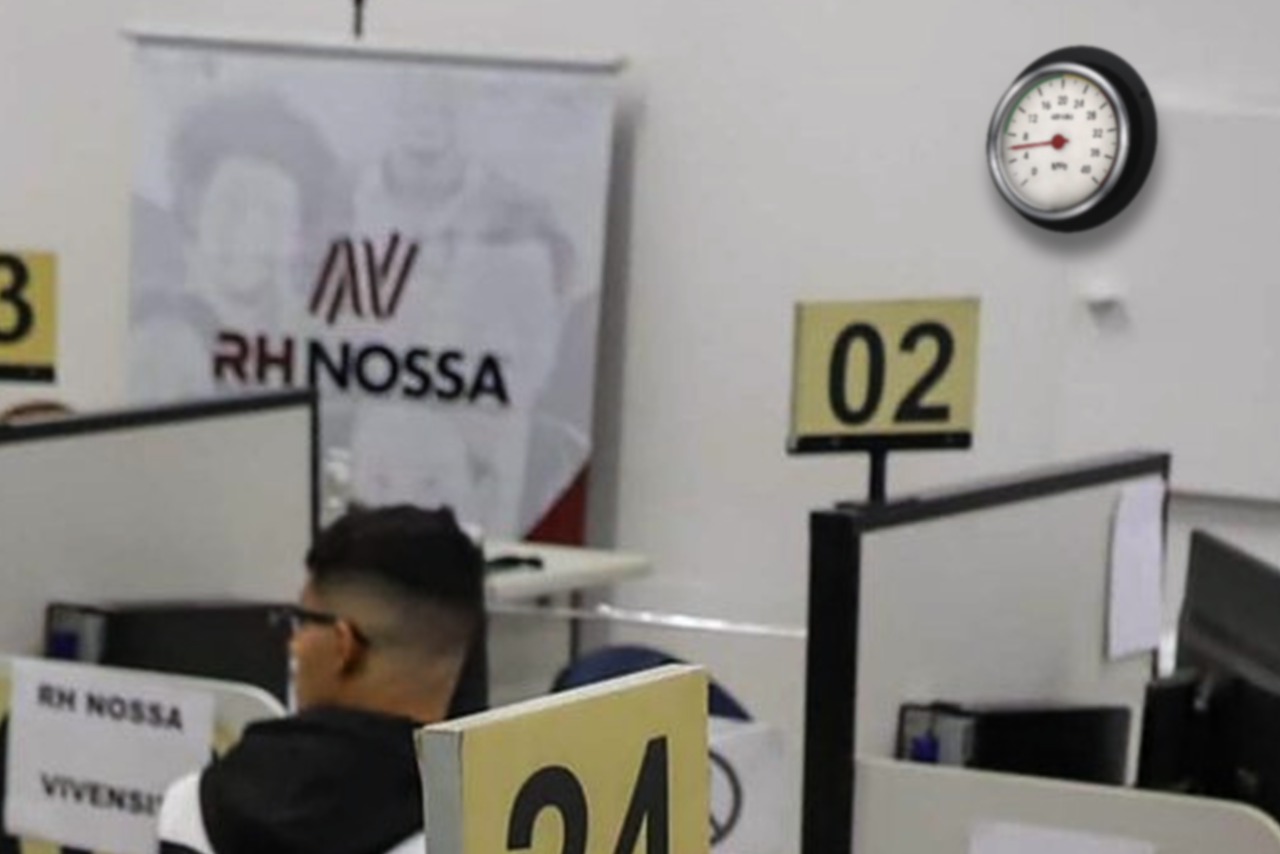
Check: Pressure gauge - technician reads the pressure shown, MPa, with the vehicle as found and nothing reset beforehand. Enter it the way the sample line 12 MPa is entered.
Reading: 6 MPa
